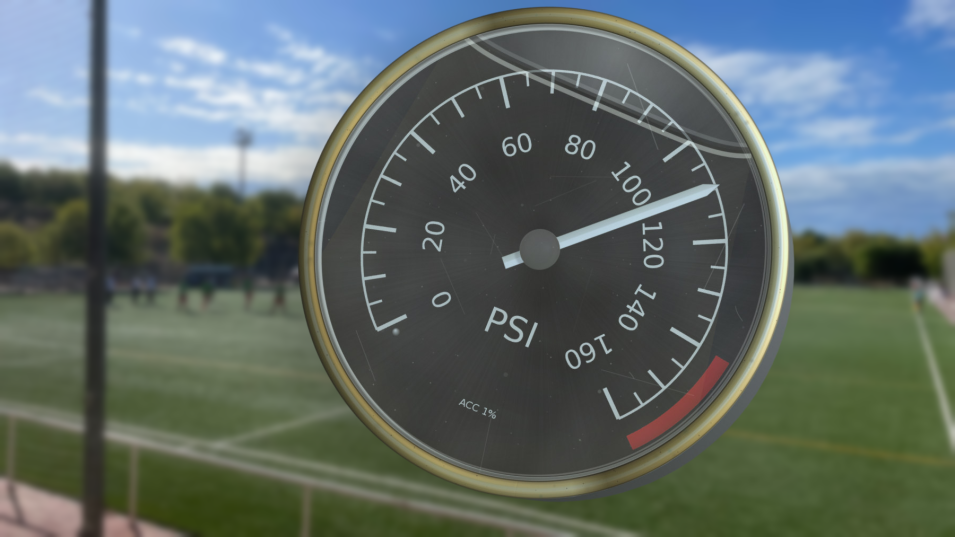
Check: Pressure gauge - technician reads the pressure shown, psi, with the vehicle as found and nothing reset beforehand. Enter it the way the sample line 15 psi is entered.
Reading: 110 psi
